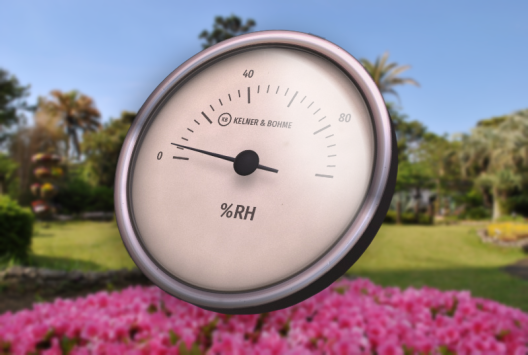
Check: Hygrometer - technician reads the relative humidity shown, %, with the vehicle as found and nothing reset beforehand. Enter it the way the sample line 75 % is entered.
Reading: 4 %
